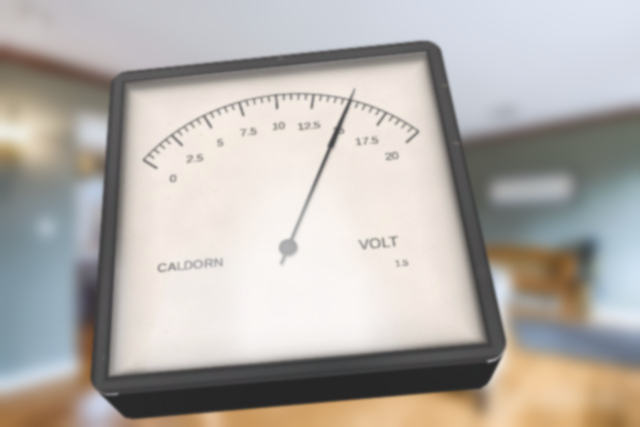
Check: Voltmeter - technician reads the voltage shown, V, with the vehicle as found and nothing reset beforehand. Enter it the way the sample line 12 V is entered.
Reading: 15 V
